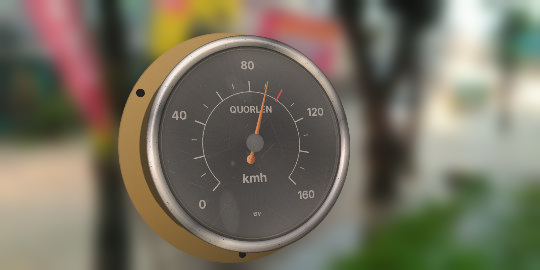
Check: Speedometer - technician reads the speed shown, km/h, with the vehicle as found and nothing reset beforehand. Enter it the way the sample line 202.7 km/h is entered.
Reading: 90 km/h
